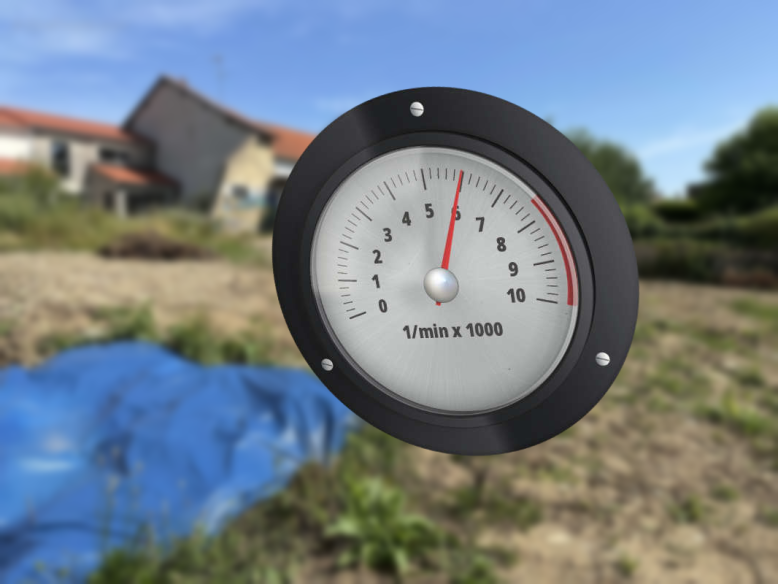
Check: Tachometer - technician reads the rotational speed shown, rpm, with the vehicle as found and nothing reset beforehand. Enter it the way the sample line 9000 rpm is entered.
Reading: 6000 rpm
